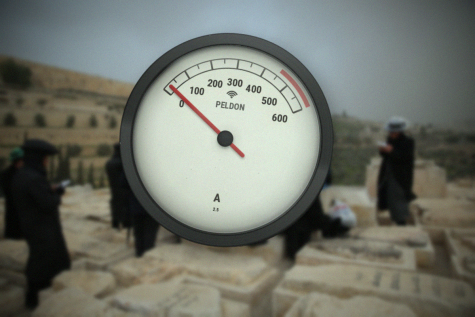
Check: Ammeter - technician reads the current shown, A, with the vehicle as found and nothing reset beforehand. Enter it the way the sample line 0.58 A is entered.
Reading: 25 A
